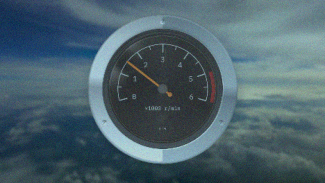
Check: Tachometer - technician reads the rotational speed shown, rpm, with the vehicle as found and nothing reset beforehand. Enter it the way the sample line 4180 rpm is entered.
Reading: 1500 rpm
